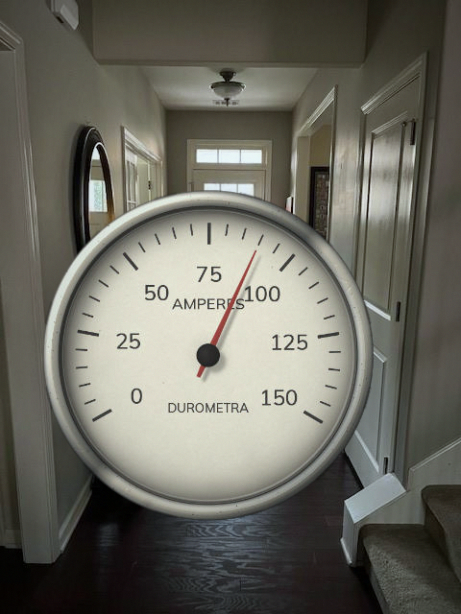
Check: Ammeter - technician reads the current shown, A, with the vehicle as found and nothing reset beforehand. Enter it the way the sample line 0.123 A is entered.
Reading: 90 A
